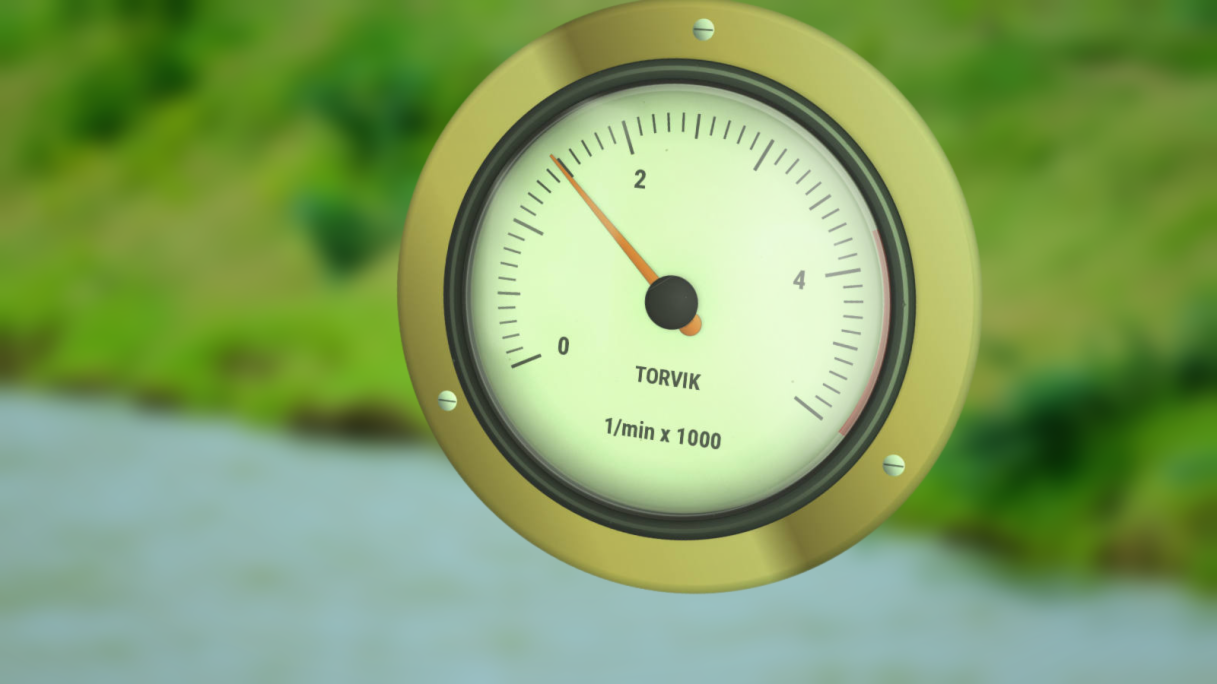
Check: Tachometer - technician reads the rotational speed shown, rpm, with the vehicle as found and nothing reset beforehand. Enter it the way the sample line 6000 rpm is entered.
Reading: 1500 rpm
